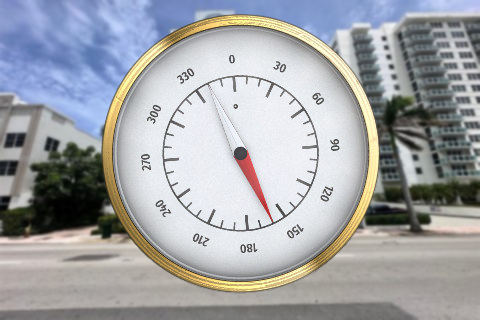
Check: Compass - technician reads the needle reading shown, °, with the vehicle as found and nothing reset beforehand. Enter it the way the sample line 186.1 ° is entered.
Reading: 160 °
